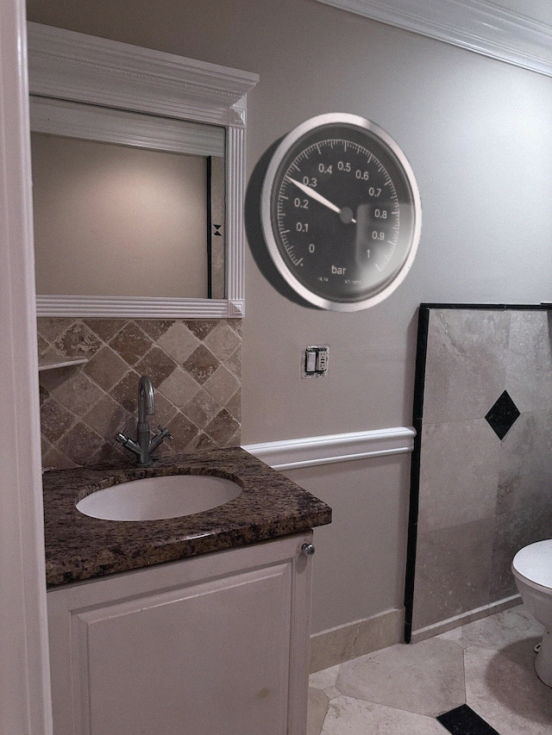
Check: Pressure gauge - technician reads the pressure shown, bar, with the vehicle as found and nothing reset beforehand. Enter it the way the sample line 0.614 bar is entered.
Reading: 0.25 bar
